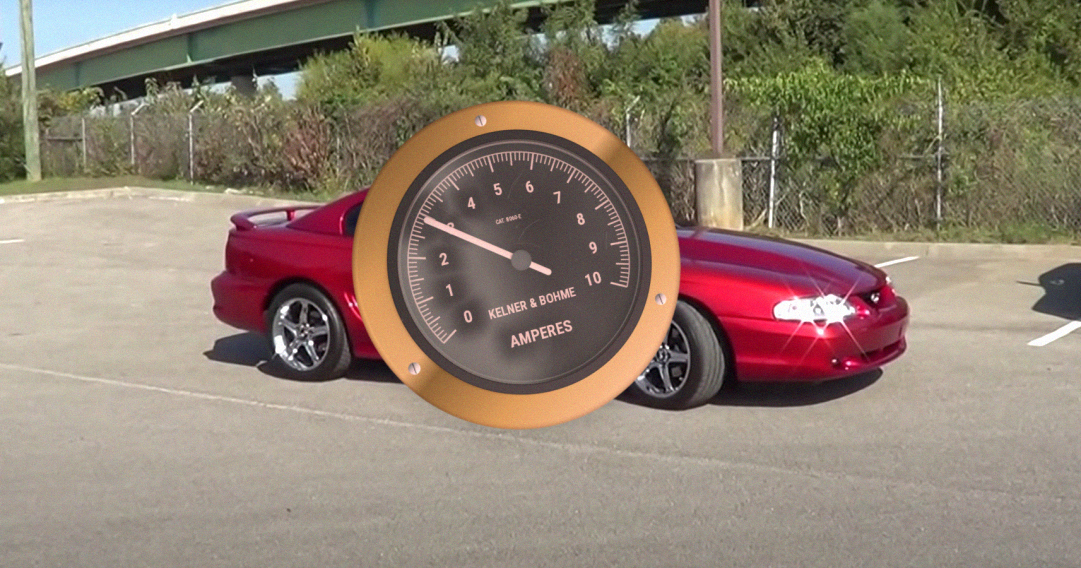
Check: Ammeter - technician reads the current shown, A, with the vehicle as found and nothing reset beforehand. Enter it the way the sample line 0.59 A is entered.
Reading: 2.9 A
